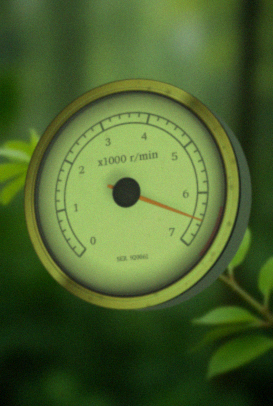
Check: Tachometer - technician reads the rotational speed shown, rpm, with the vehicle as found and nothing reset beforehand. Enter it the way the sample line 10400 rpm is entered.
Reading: 6500 rpm
